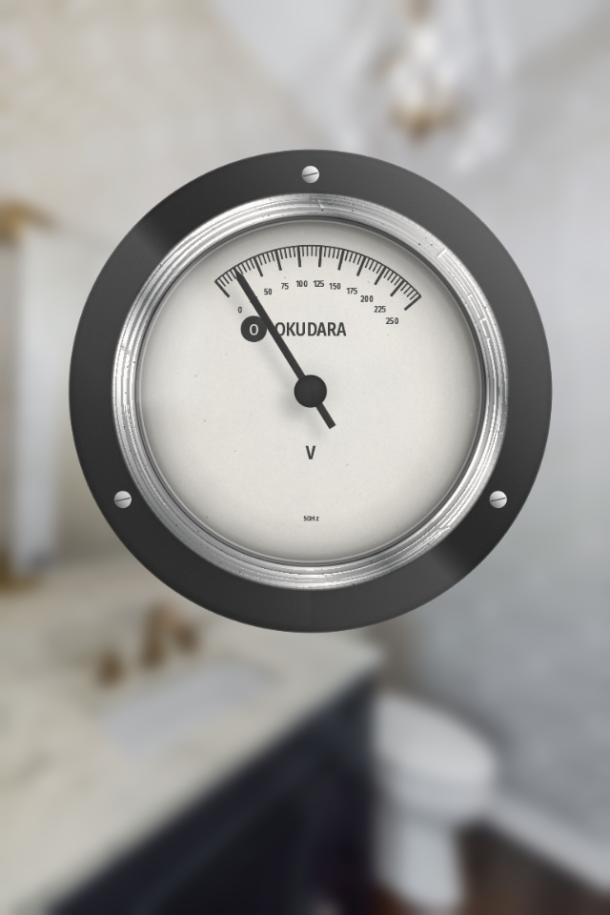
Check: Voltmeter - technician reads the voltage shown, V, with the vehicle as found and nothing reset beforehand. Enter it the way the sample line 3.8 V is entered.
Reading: 25 V
